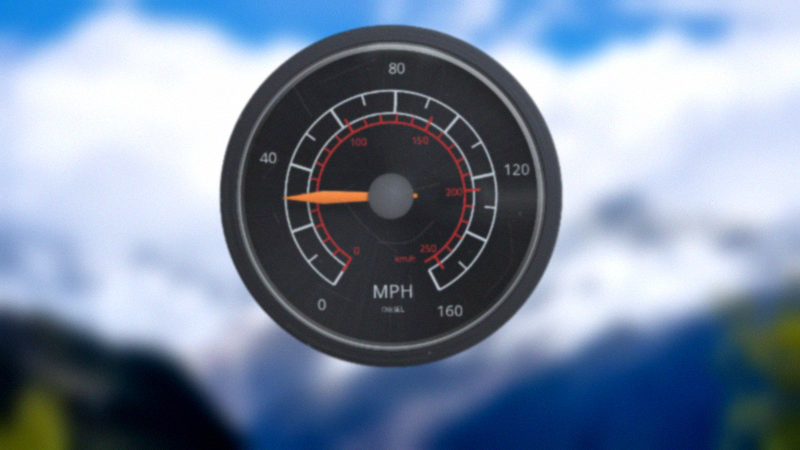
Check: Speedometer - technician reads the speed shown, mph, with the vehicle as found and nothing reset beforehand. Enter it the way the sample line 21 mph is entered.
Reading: 30 mph
